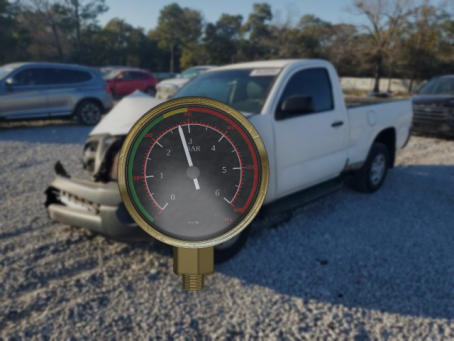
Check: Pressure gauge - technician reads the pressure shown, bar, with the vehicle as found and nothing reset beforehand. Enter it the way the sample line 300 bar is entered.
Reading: 2.75 bar
